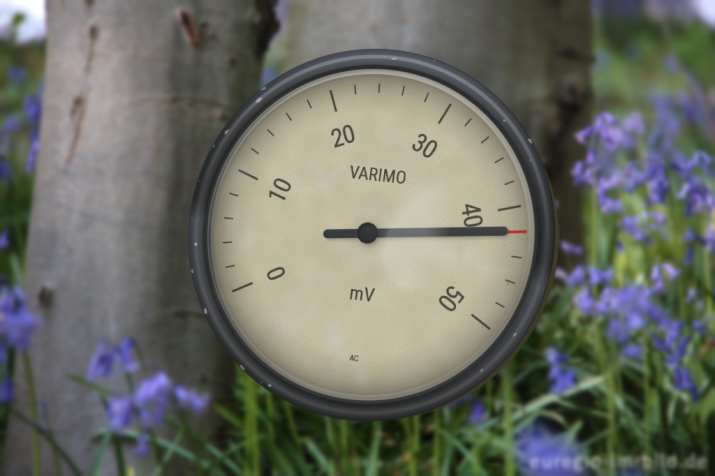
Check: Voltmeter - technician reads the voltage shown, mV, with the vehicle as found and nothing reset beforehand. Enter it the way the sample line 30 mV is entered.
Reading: 42 mV
